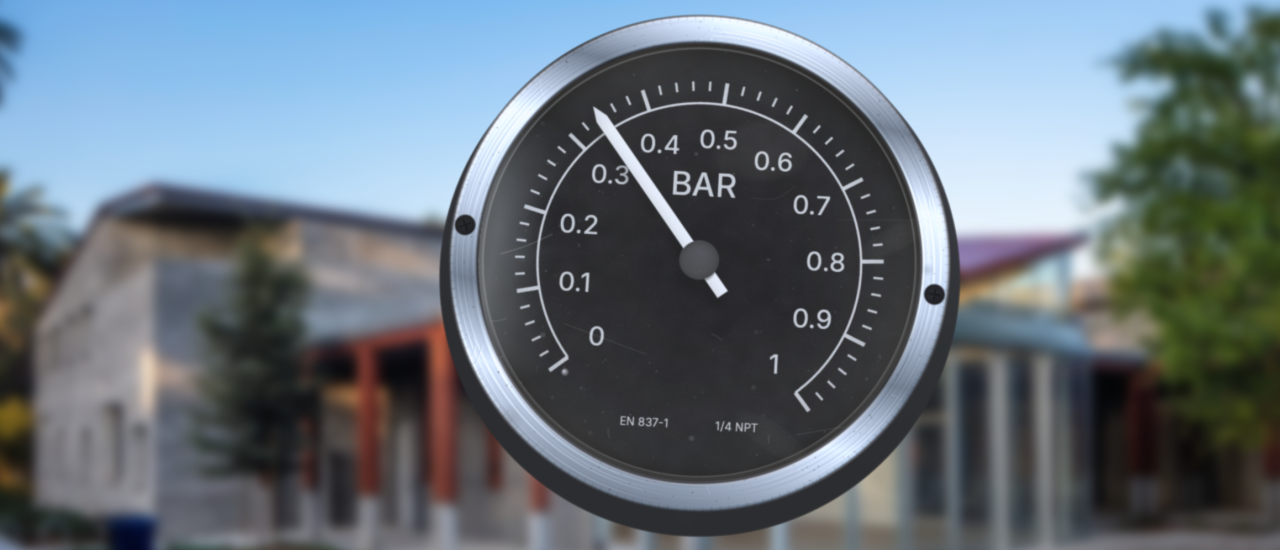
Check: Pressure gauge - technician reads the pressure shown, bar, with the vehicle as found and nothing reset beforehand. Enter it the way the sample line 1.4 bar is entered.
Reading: 0.34 bar
